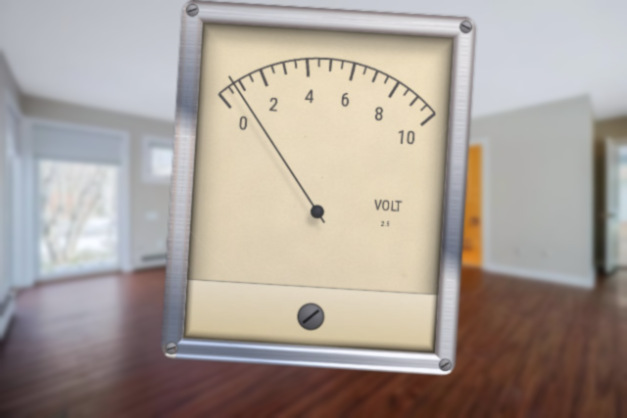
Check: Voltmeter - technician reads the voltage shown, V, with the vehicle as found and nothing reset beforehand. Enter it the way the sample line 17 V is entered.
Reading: 0.75 V
